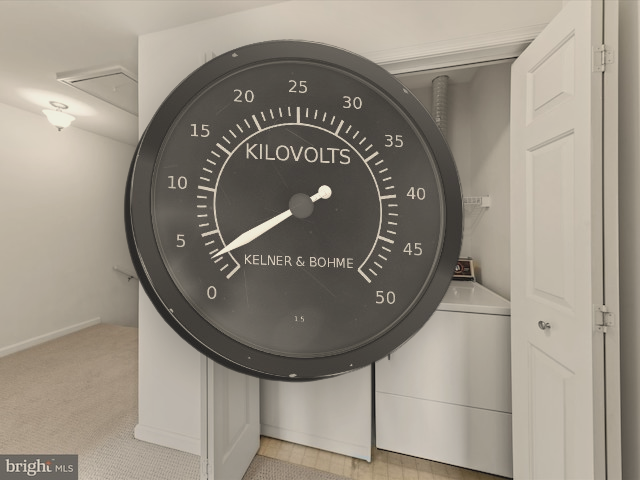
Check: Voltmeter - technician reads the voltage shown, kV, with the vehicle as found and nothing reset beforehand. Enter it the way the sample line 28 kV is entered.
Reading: 2.5 kV
